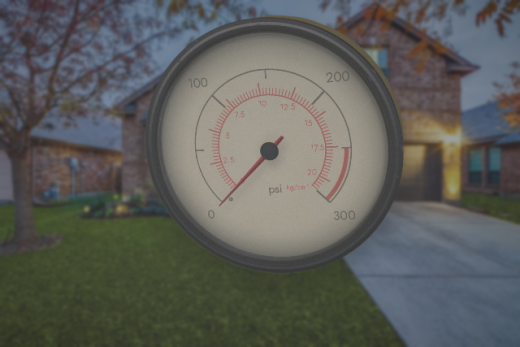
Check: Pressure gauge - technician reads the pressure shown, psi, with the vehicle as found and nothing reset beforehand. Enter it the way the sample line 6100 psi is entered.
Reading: 0 psi
